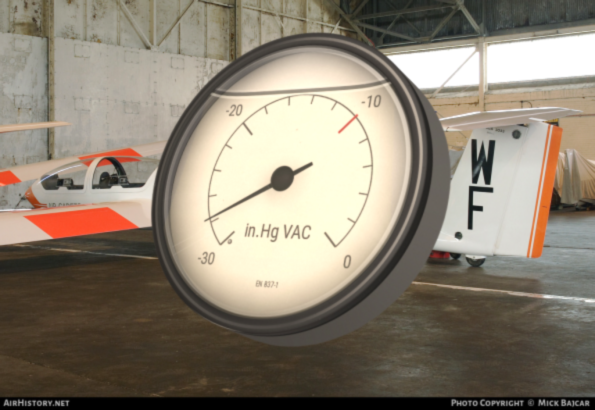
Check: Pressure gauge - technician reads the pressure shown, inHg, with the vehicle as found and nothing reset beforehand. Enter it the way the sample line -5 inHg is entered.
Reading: -28 inHg
